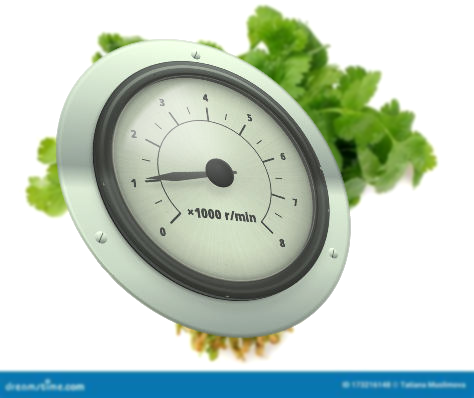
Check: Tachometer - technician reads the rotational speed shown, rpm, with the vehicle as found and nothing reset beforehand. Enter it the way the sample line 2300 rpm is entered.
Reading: 1000 rpm
